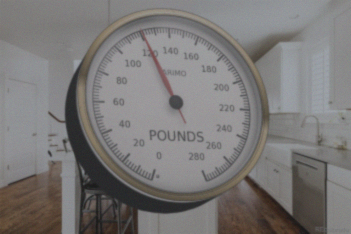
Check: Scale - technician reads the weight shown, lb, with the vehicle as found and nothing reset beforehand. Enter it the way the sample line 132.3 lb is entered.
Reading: 120 lb
